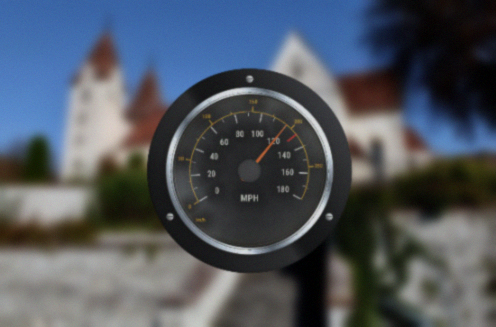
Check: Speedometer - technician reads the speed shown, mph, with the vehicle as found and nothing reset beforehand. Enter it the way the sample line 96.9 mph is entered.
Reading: 120 mph
